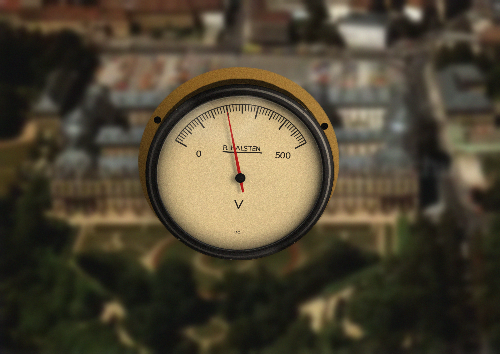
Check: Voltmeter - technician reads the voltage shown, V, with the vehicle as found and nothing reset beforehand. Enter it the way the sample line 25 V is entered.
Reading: 200 V
